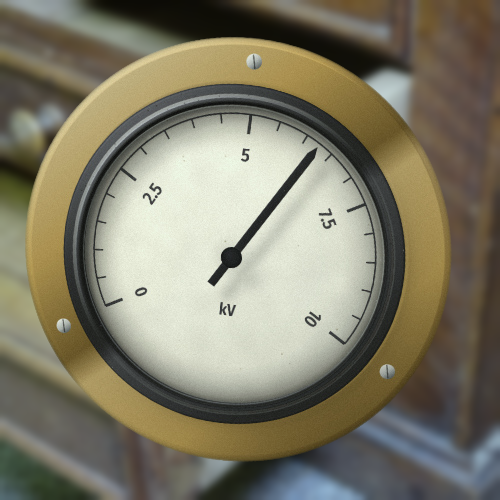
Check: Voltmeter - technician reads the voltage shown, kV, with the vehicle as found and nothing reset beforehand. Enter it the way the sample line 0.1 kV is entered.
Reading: 6.25 kV
